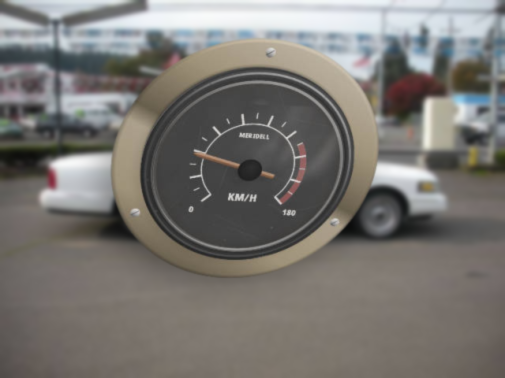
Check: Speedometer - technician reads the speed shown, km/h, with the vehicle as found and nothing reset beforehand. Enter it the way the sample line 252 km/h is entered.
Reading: 40 km/h
